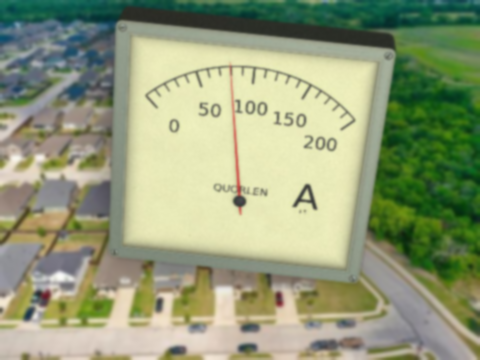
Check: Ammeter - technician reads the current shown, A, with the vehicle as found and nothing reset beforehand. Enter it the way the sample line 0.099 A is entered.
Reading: 80 A
